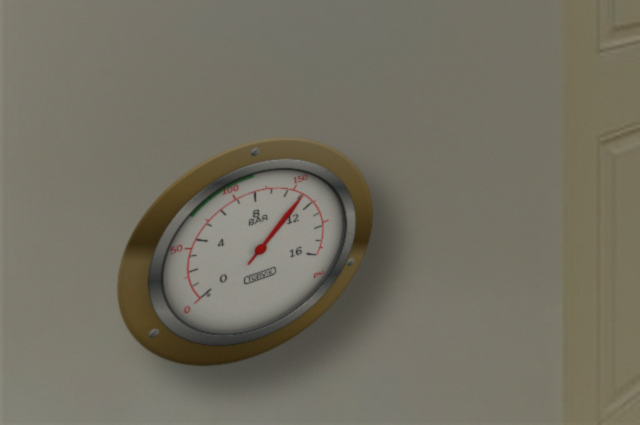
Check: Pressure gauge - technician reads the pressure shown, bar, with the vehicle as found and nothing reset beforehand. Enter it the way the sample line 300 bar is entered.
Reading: 11 bar
